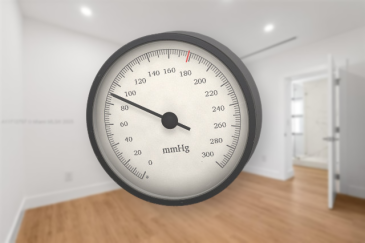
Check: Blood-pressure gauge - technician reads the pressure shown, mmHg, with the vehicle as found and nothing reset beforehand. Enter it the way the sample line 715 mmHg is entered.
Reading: 90 mmHg
